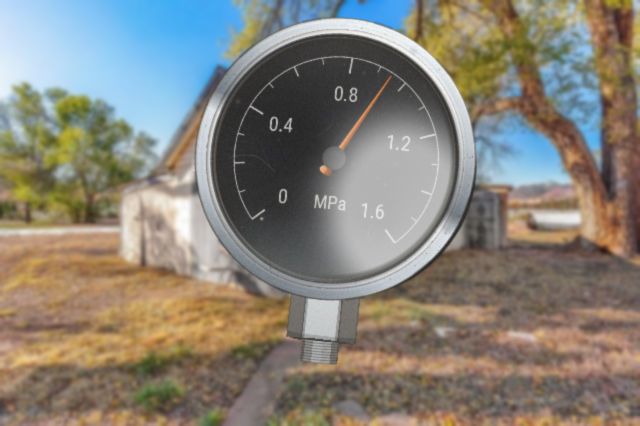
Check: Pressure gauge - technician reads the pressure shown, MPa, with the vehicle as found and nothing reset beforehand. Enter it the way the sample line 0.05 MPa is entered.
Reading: 0.95 MPa
